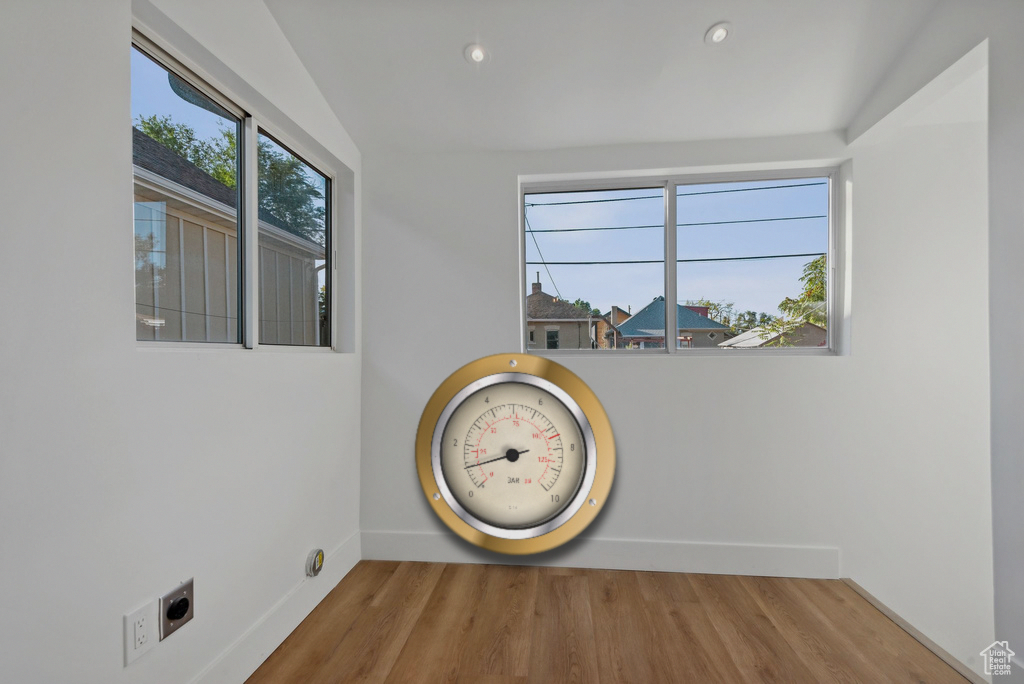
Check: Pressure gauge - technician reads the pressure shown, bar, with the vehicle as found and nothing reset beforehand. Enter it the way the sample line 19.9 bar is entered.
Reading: 1 bar
